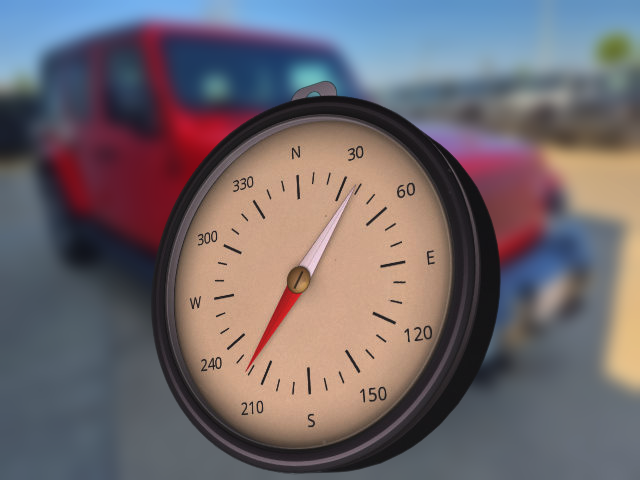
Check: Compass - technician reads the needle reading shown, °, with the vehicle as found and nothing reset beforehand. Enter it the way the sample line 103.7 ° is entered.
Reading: 220 °
